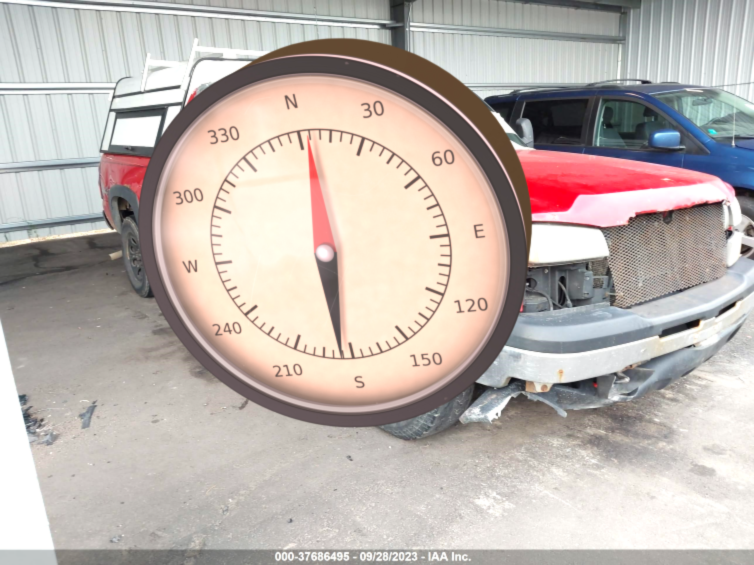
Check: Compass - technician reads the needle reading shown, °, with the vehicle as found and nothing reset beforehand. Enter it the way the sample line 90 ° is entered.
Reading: 5 °
